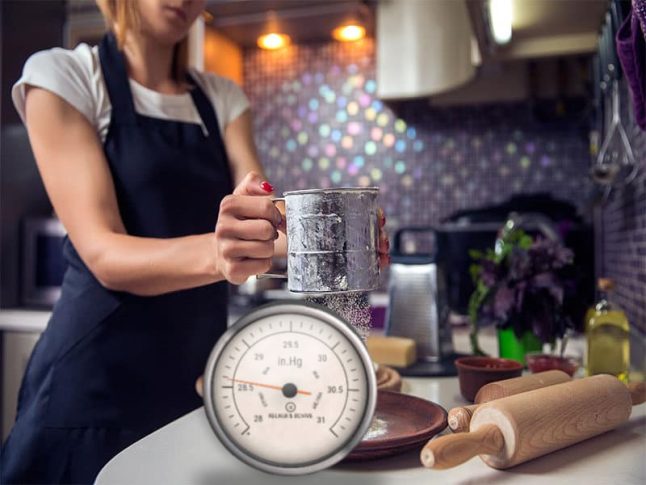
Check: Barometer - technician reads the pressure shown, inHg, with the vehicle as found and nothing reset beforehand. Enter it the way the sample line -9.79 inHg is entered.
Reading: 28.6 inHg
